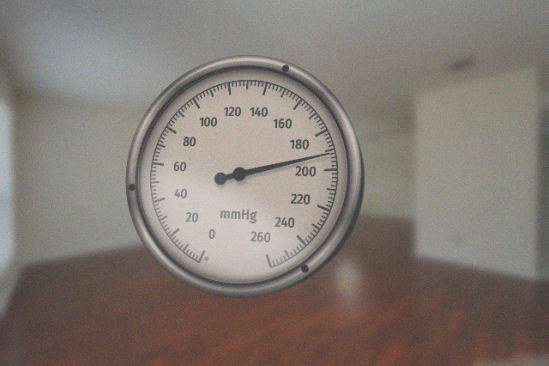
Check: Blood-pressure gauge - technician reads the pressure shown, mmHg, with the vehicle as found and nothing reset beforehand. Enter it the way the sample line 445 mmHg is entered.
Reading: 192 mmHg
